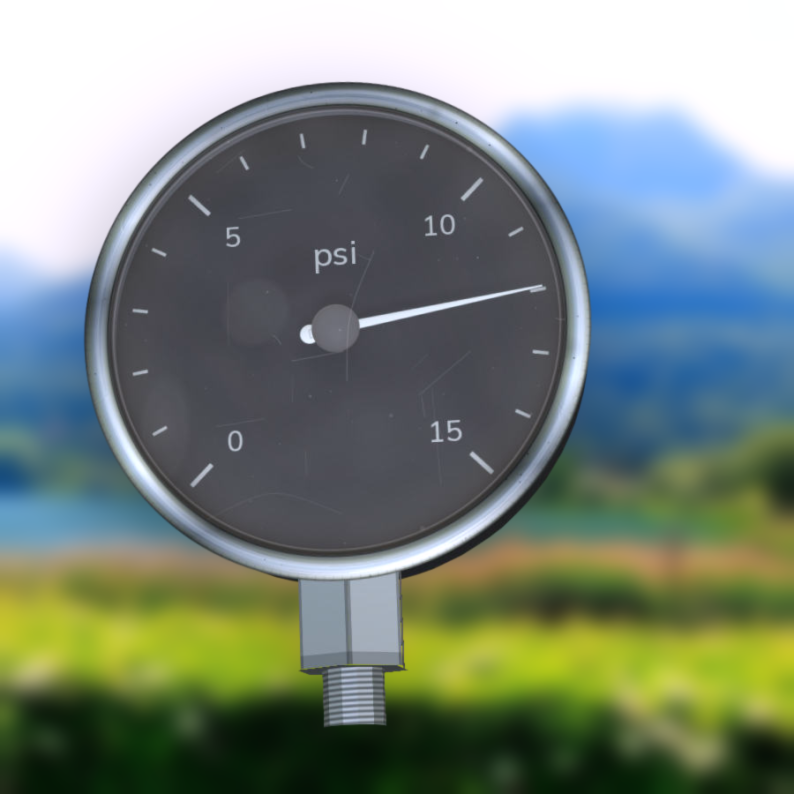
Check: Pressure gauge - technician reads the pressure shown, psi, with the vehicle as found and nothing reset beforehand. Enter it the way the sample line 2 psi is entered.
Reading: 12 psi
